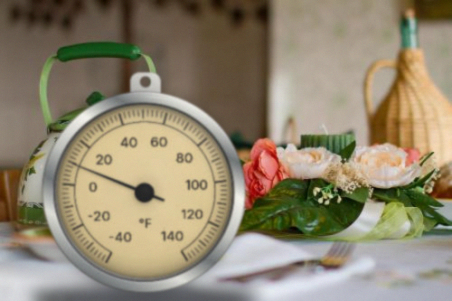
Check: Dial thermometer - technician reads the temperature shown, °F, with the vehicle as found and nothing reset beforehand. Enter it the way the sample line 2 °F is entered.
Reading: 10 °F
